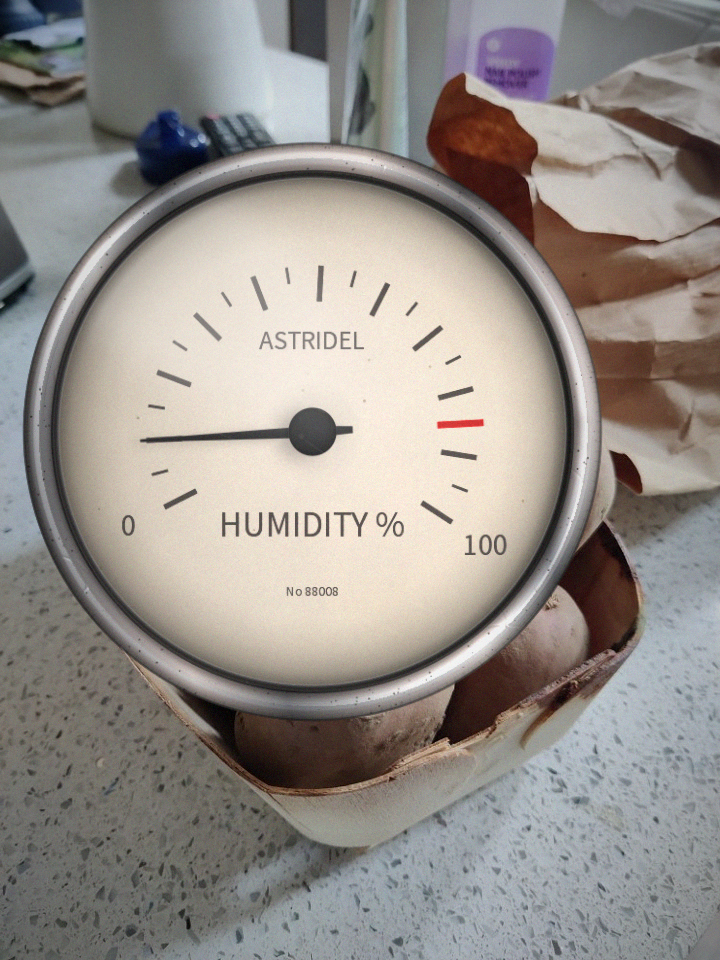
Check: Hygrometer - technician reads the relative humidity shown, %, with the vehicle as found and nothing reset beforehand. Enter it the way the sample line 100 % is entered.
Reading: 10 %
